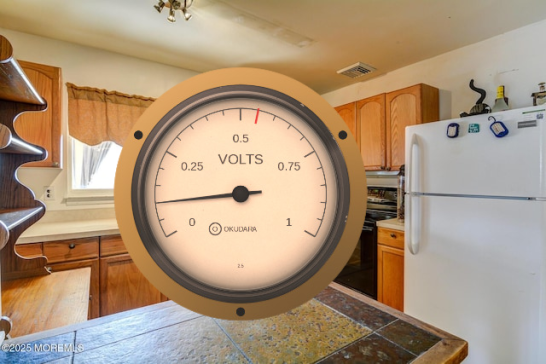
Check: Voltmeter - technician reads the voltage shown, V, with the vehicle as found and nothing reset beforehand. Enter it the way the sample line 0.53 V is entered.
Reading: 0.1 V
